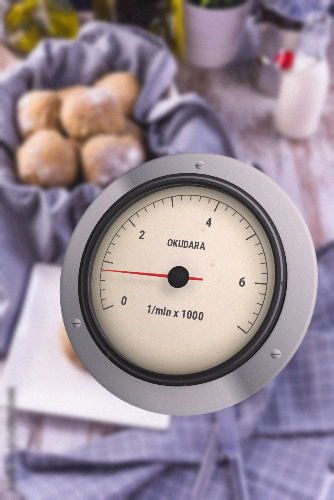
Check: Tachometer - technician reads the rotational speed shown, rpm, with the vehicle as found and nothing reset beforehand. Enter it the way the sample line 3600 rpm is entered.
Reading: 800 rpm
